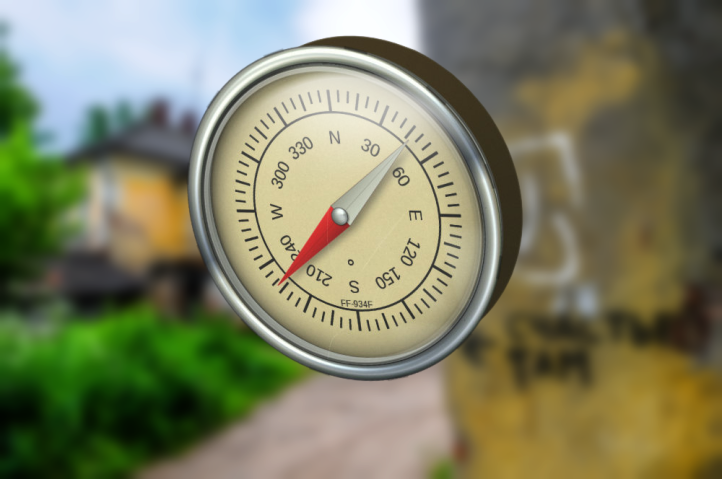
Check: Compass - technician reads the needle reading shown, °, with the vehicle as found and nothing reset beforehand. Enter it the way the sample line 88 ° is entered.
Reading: 227.5 °
